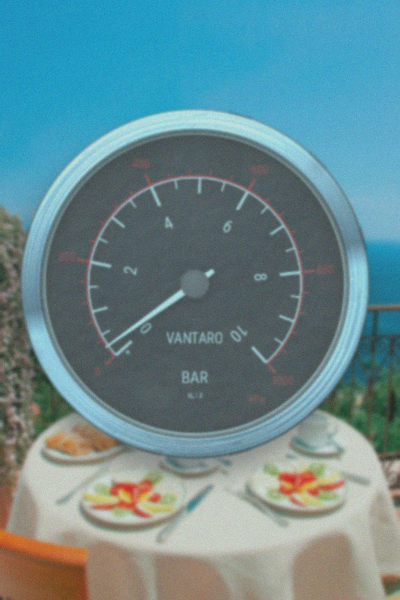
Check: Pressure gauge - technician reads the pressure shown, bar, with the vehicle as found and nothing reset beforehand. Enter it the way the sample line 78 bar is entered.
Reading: 0.25 bar
